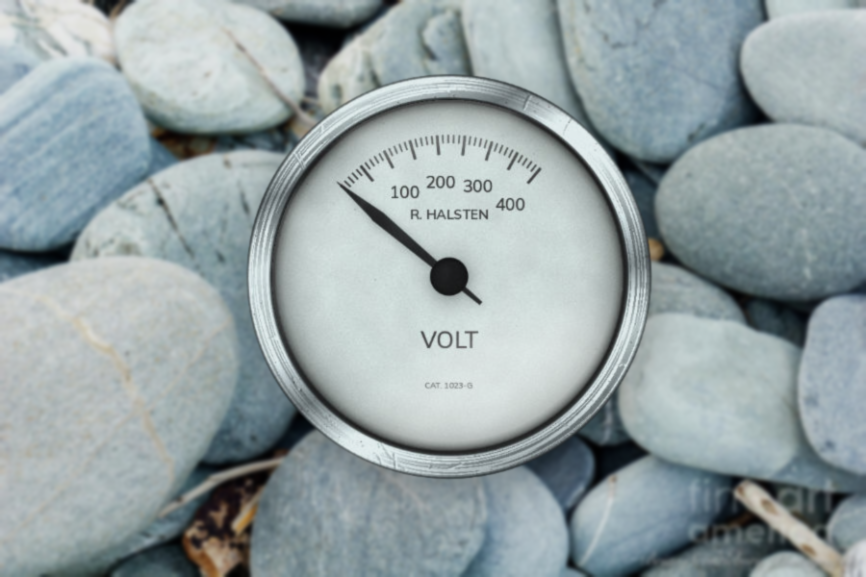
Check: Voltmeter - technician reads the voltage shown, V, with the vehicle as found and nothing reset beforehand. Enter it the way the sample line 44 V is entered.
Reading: 0 V
